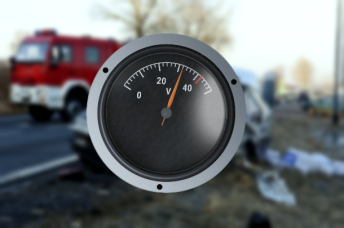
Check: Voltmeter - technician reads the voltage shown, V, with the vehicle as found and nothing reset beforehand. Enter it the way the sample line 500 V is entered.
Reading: 32 V
